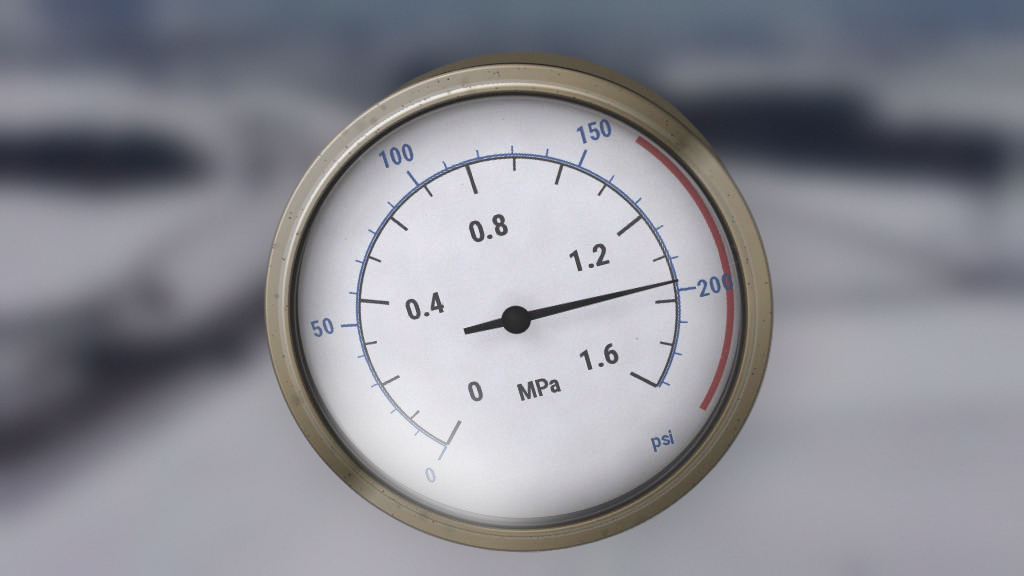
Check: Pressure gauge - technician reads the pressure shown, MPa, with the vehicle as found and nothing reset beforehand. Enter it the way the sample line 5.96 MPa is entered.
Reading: 1.35 MPa
